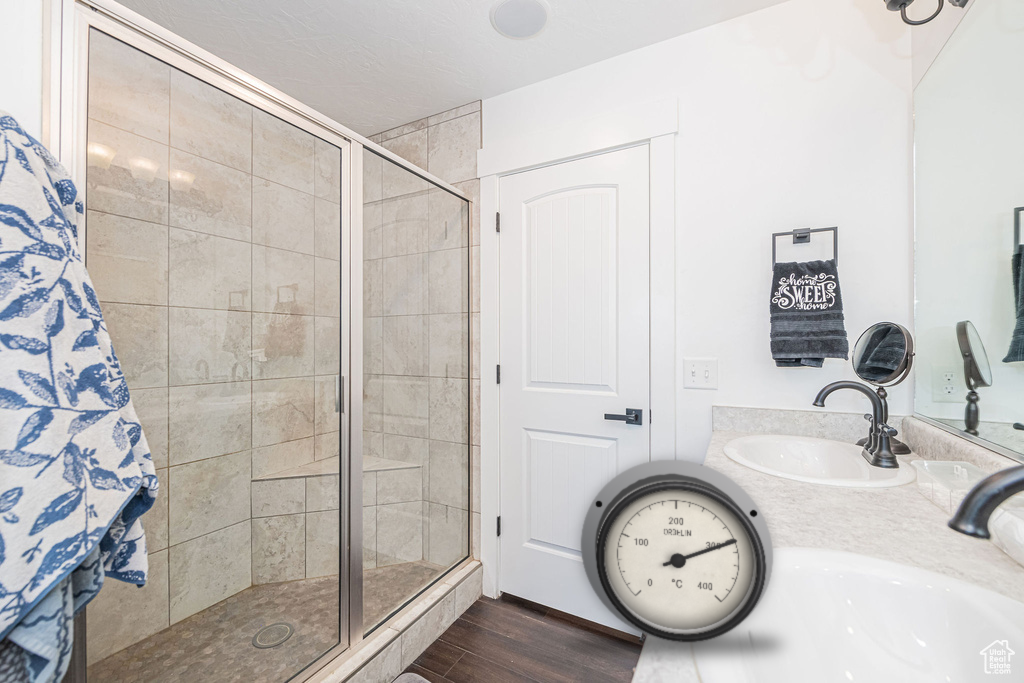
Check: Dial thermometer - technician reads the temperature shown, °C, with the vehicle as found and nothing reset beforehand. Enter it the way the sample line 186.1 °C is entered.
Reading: 300 °C
